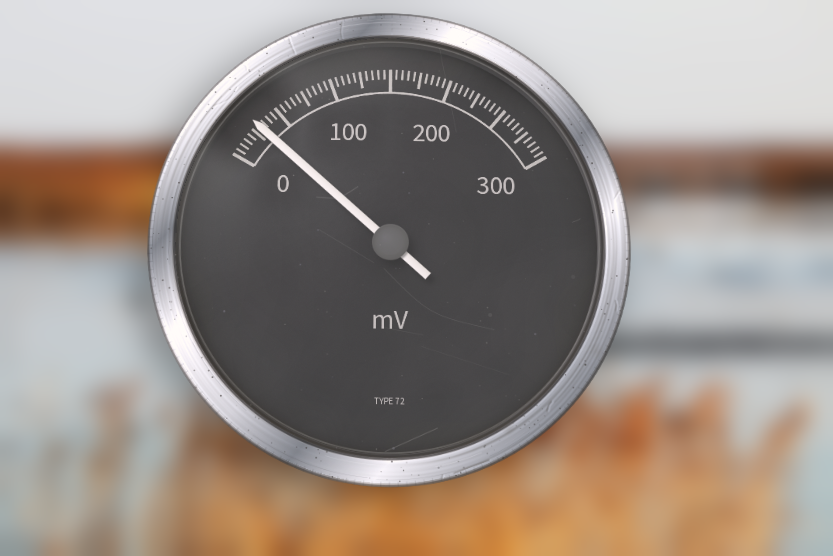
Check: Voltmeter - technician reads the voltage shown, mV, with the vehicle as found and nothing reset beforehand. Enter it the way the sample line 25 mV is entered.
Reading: 30 mV
